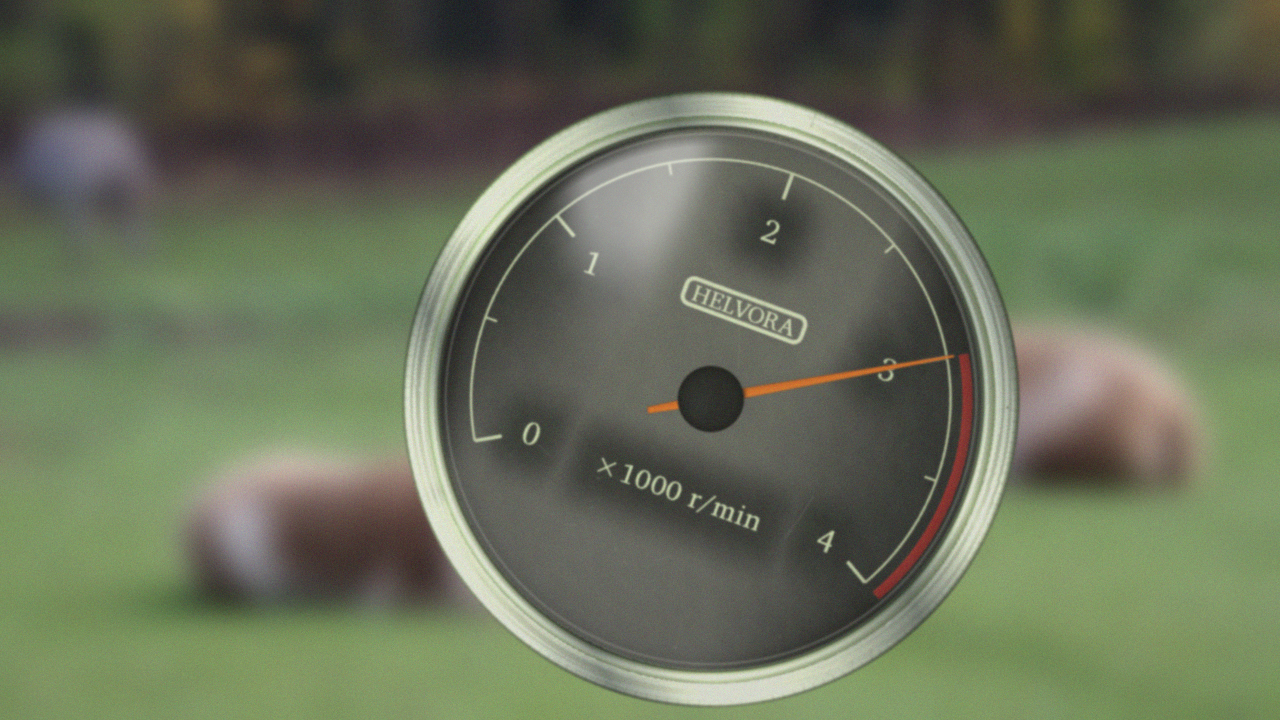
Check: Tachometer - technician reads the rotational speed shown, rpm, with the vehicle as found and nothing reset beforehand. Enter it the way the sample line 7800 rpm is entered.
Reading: 3000 rpm
